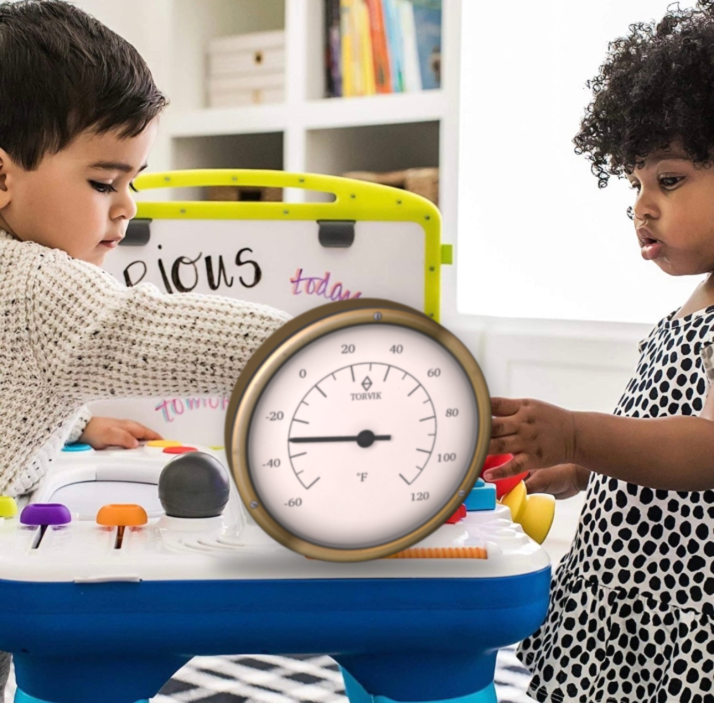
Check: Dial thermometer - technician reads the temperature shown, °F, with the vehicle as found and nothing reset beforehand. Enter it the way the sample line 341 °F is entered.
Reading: -30 °F
